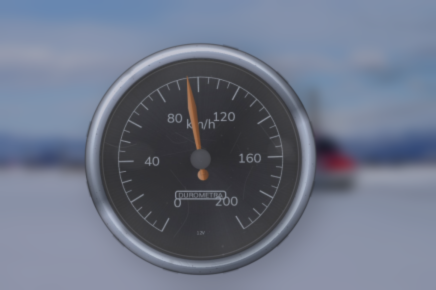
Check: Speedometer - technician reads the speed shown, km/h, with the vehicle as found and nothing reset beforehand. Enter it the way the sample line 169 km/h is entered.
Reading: 95 km/h
